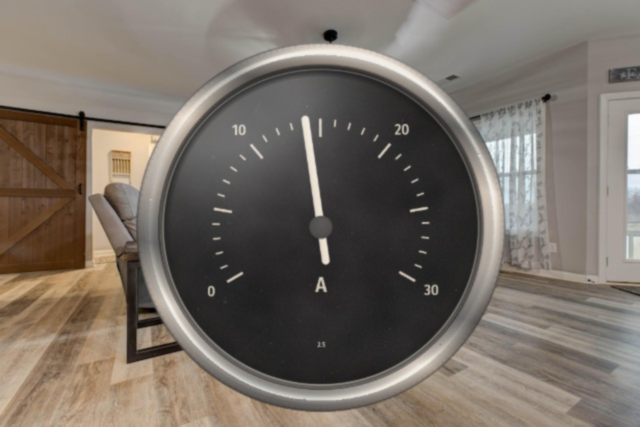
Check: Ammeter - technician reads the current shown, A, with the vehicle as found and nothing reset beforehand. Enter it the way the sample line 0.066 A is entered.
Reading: 14 A
